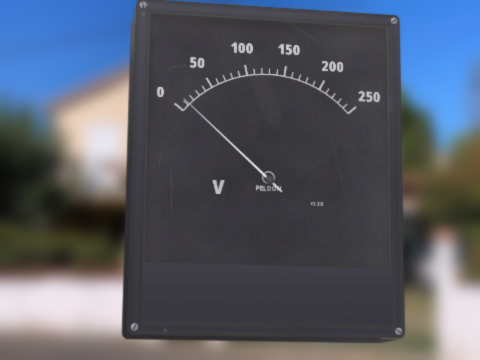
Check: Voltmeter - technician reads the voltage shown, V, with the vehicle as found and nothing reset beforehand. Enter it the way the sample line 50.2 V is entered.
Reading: 10 V
